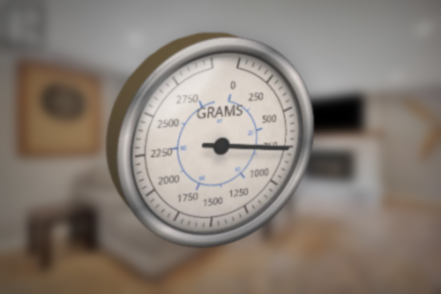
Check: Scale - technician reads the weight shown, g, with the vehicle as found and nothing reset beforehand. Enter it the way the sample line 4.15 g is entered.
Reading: 750 g
